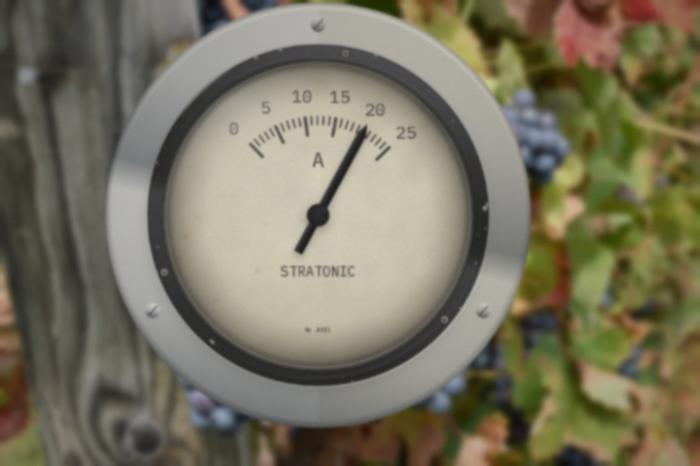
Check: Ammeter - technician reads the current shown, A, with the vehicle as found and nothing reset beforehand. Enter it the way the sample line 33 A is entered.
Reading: 20 A
